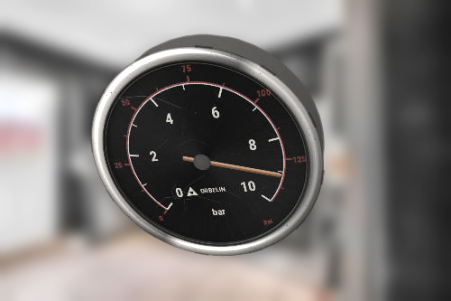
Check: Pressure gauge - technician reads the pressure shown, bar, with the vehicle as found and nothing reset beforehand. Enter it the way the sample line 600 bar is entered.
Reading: 9 bar
